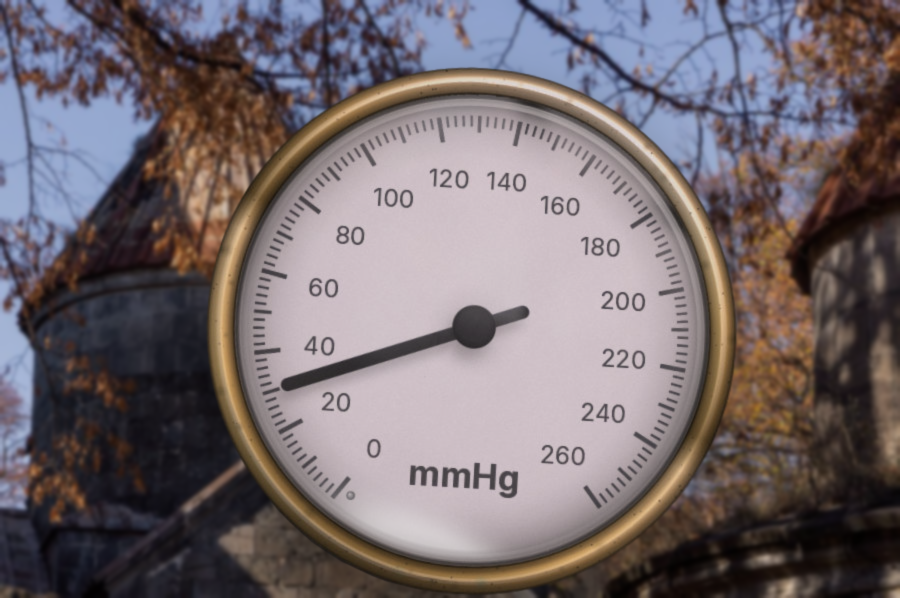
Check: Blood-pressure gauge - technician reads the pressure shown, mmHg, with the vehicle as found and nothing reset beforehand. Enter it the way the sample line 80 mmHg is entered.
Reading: 30 mmHg
